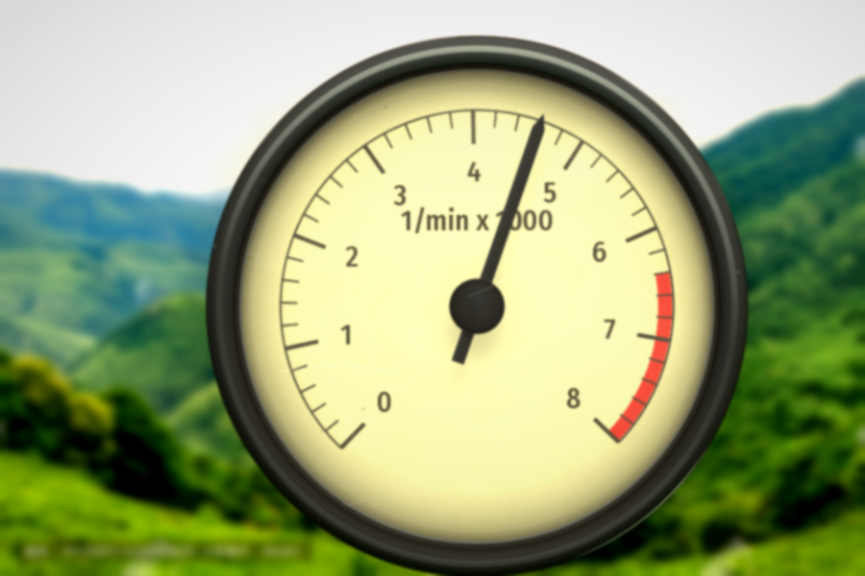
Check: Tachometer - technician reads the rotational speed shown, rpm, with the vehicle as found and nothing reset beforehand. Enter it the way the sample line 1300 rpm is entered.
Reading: 4600 rpm
